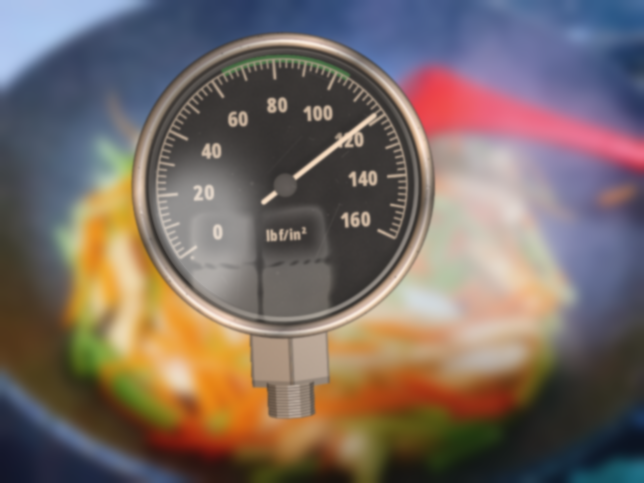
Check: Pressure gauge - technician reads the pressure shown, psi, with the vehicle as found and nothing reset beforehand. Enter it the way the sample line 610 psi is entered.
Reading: 118 psi
